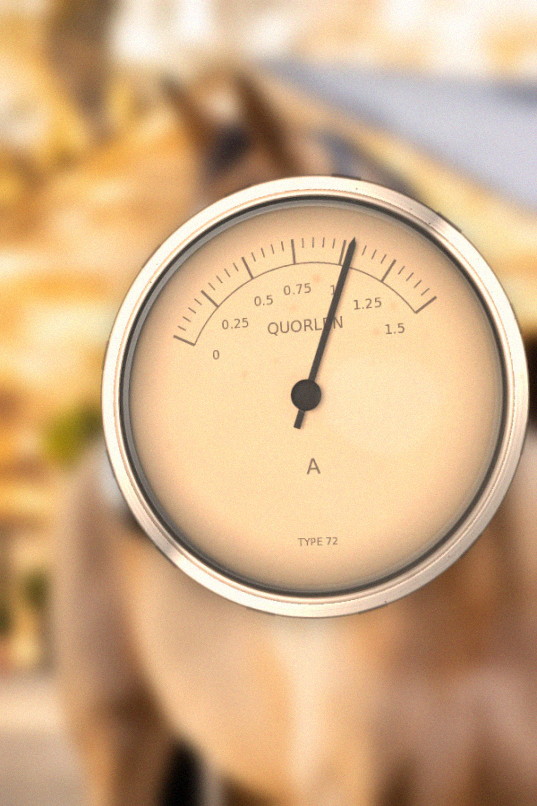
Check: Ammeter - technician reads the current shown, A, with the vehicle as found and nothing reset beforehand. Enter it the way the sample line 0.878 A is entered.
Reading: 1.05 A
